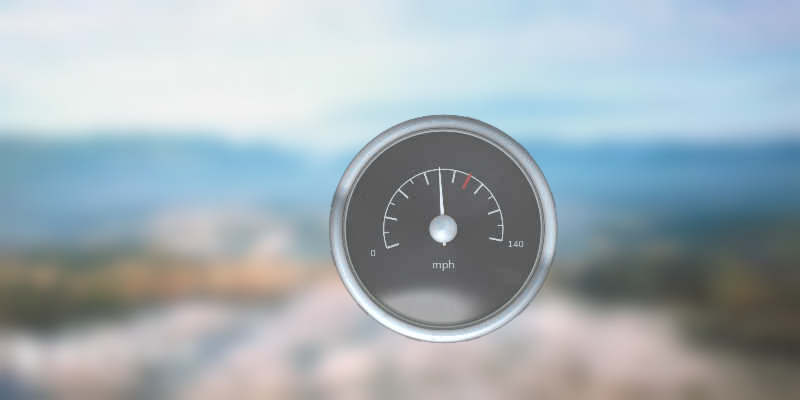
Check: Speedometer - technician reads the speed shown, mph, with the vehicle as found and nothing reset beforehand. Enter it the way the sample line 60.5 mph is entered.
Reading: 70 mph
